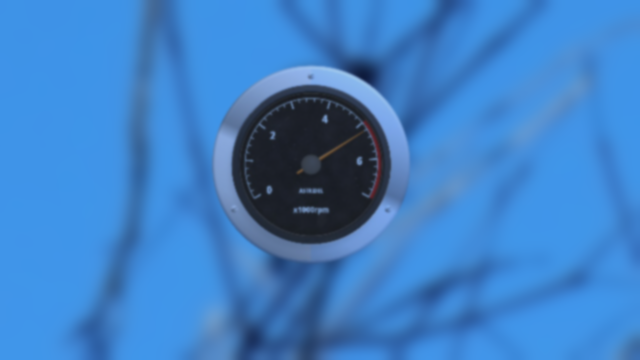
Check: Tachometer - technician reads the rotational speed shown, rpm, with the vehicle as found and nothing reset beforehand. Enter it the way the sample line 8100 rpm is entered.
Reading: 5200 rpm
